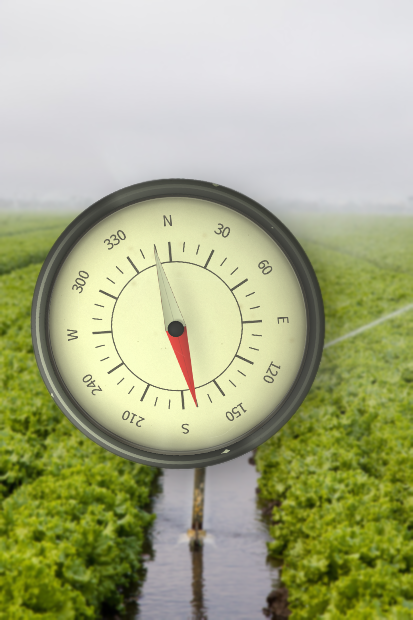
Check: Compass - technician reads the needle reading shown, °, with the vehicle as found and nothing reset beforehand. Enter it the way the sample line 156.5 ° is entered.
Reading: 170 °
